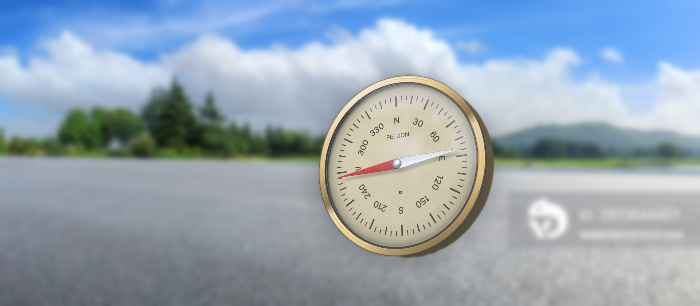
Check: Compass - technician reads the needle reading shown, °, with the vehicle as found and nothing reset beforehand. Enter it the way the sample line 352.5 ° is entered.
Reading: 265 °
